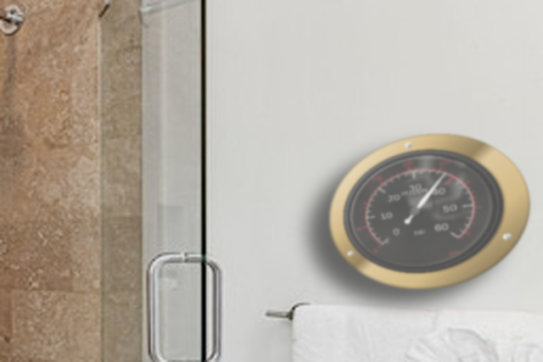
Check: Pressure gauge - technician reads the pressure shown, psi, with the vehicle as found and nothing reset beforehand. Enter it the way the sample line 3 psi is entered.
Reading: 38 psi
